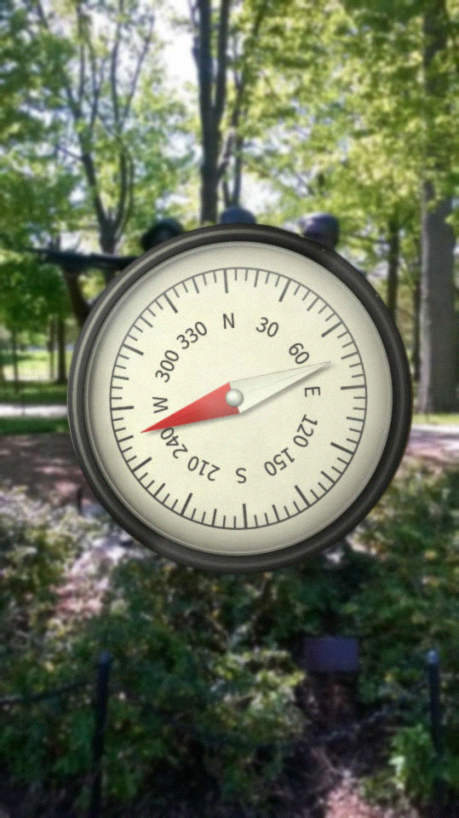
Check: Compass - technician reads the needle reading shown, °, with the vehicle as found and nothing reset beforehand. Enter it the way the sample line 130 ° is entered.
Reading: 255 °
